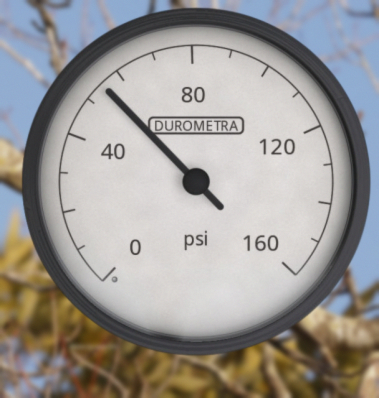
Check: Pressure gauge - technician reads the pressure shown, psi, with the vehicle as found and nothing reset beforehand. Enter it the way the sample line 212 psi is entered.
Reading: 55 psi
